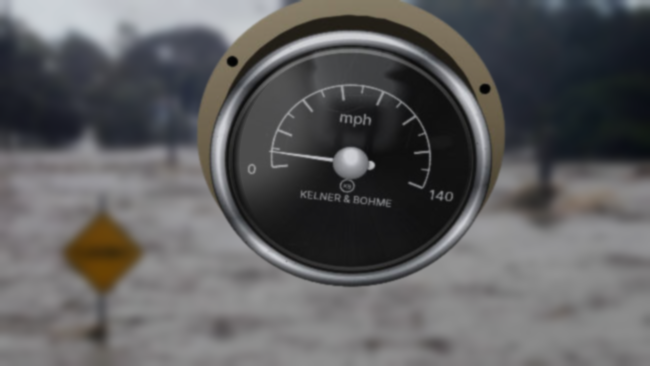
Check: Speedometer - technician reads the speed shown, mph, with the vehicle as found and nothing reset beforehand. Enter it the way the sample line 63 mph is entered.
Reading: 10 mph
